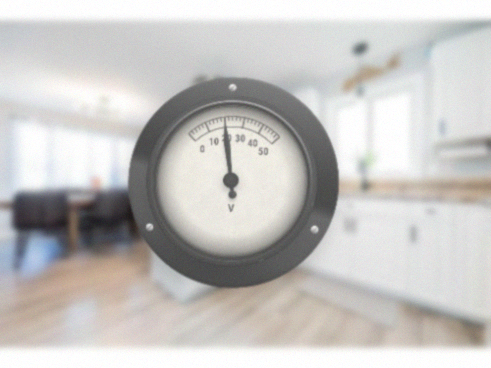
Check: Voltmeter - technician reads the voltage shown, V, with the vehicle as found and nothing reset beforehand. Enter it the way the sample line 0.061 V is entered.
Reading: 20 V
